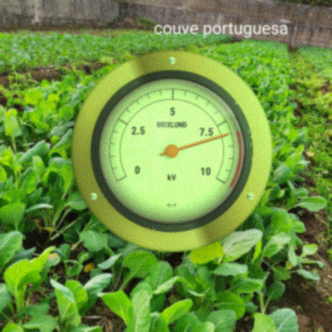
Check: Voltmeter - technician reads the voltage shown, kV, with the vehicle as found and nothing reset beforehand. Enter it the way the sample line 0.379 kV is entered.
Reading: 8 kV
